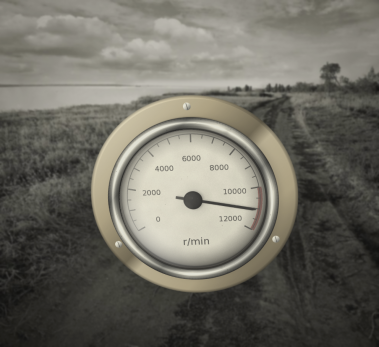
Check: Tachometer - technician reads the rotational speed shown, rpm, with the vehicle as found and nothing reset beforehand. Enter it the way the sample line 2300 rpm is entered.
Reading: 11000 rpm
